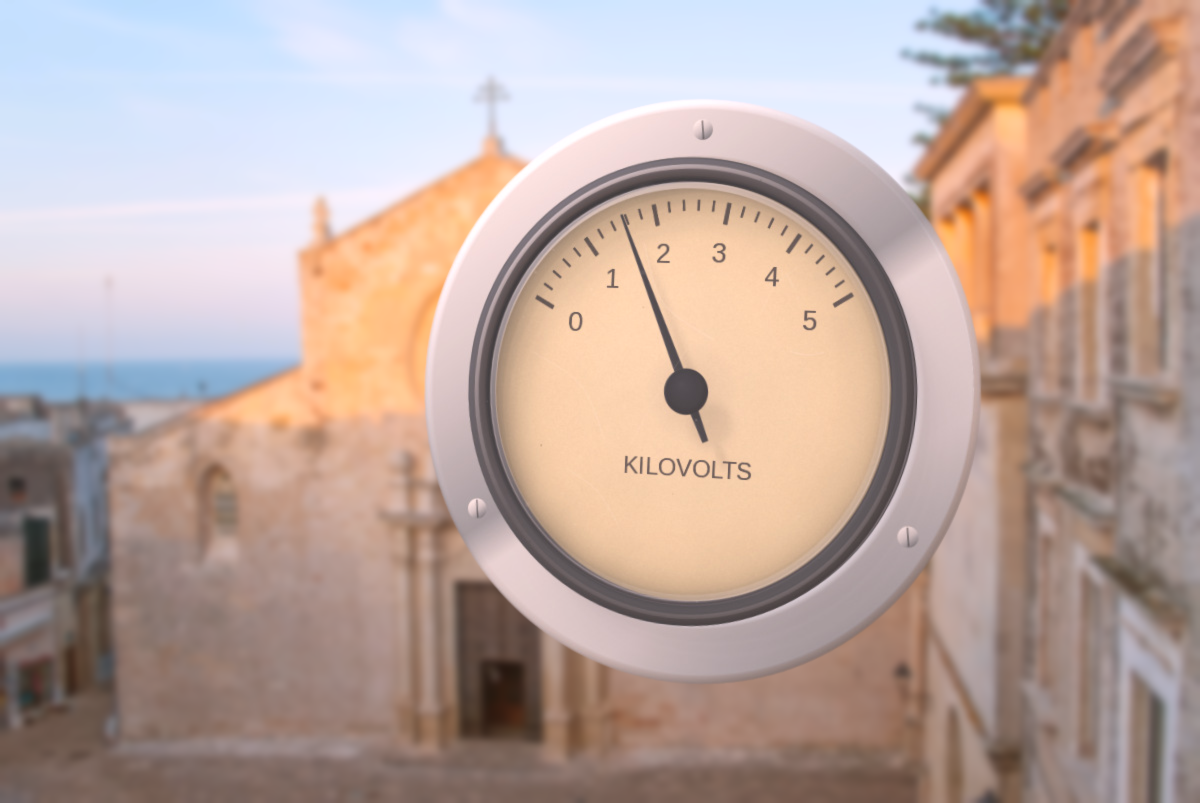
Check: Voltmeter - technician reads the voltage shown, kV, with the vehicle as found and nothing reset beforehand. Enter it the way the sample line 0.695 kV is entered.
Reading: 1.6 kV
